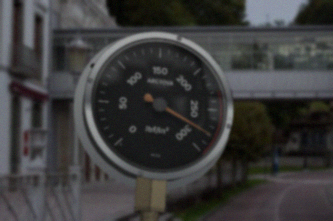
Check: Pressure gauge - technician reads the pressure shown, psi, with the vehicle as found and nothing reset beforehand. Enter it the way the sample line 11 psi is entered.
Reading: 280 psi
